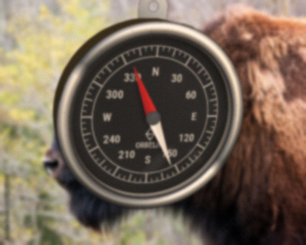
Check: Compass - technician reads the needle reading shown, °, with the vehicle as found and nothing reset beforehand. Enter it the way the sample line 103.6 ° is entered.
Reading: 335 °
